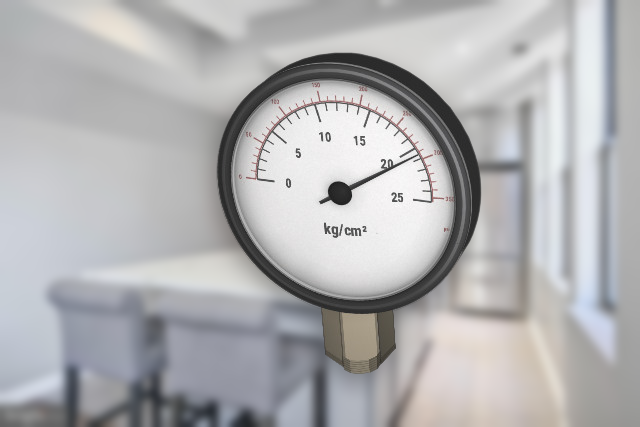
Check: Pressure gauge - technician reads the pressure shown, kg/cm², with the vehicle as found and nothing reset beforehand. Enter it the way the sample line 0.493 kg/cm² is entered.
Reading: 20.5 kg/cm²
